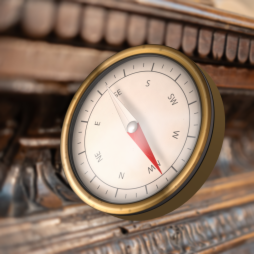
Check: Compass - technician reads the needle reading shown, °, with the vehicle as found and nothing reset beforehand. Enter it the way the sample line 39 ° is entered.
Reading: 310 °
